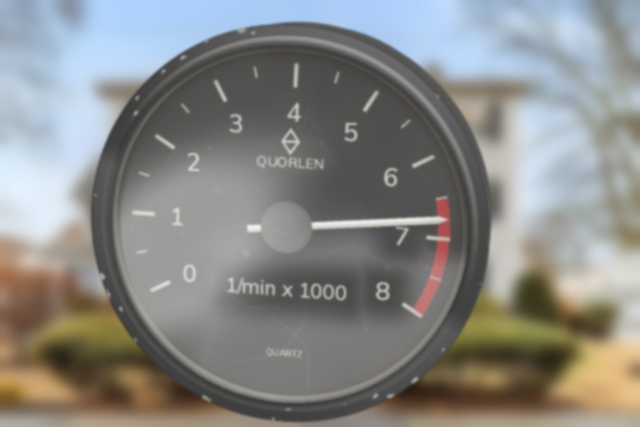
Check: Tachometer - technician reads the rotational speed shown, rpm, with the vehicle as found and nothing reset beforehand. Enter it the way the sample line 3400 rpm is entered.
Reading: 6750 rpm
